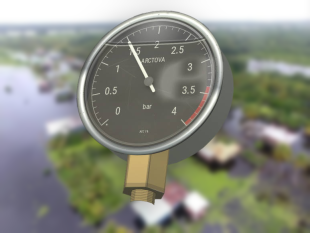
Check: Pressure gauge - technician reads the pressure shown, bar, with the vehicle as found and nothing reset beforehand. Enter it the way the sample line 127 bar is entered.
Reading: 1.5 bar
